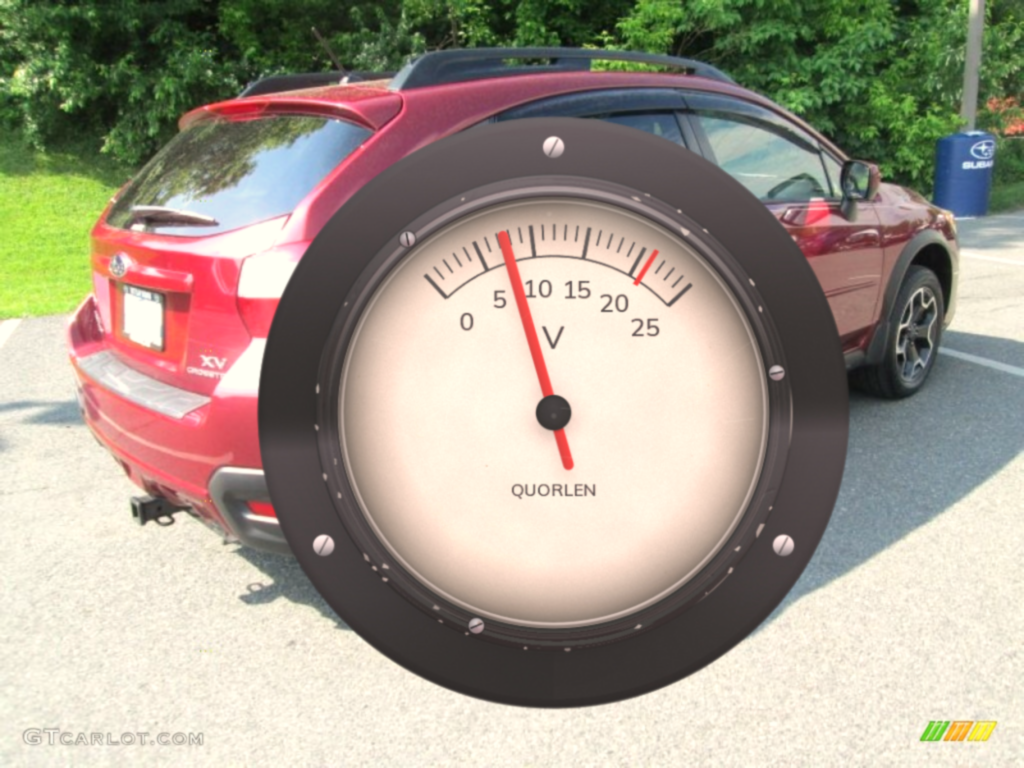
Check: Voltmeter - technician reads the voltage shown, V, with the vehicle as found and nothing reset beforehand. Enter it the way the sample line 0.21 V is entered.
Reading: 7.5 V
